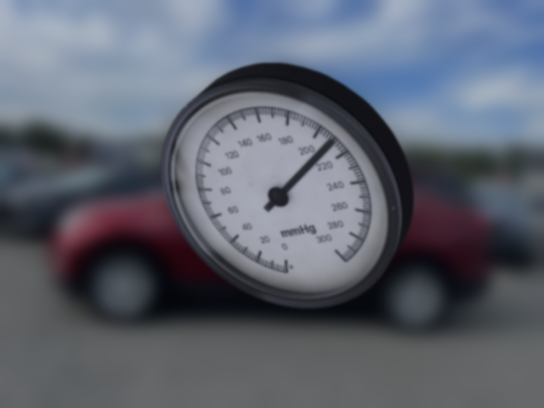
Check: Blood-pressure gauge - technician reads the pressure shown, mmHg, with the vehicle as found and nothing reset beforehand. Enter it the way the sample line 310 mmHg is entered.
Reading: 210 mmHg
